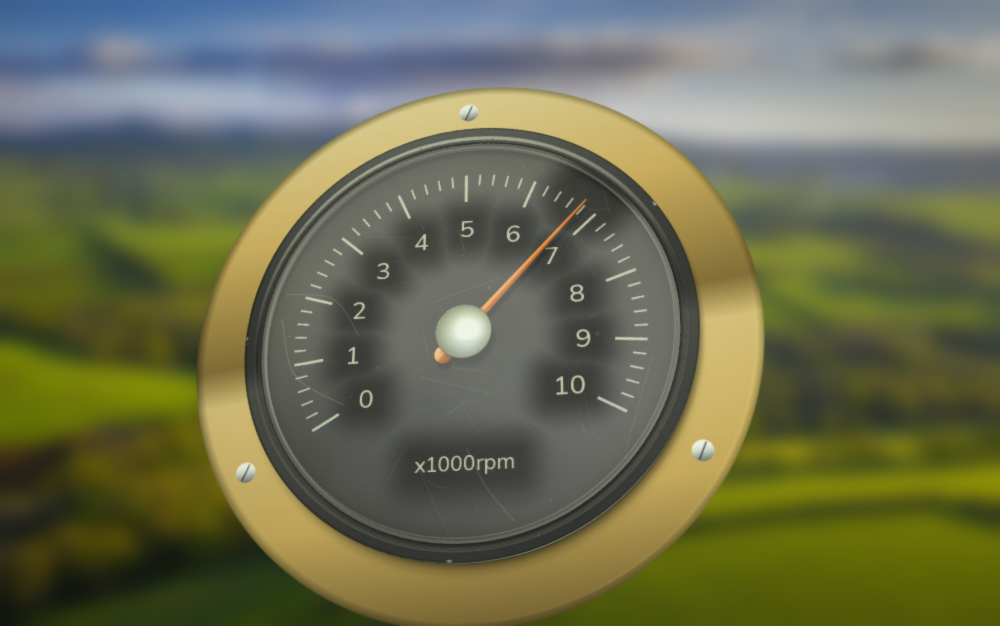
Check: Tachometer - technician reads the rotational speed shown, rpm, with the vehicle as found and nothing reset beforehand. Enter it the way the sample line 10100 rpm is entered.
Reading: 6800 rpm
